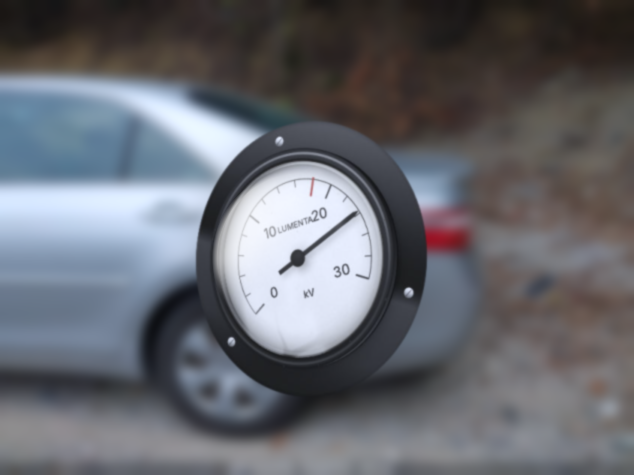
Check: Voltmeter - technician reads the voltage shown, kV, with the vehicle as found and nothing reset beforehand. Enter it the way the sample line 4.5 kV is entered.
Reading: 24 kV
